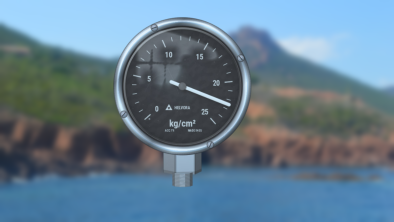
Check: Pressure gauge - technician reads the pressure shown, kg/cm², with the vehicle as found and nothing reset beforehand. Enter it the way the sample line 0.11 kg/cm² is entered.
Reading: 22.5 kg/cm²
